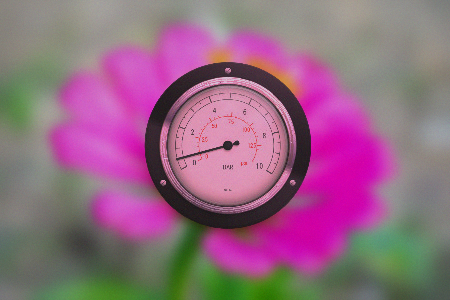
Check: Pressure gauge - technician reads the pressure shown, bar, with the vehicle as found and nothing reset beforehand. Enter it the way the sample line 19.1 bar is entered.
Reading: 0.5 bar
